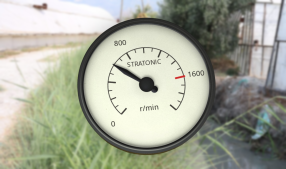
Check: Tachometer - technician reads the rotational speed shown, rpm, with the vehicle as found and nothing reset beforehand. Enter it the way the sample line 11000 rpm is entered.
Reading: 600 rpm
